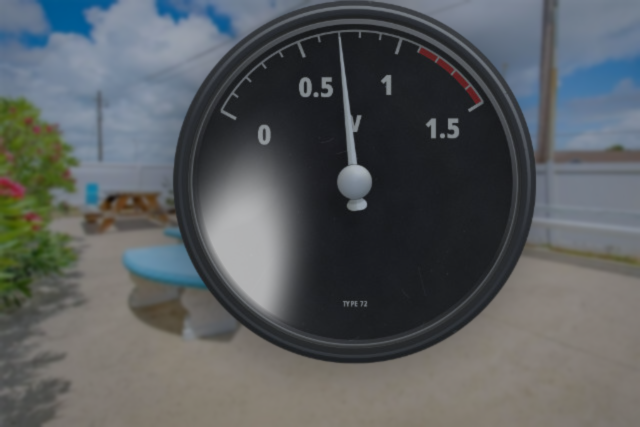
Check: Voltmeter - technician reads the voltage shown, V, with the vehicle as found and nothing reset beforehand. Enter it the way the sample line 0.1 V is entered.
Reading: 0.7 V
